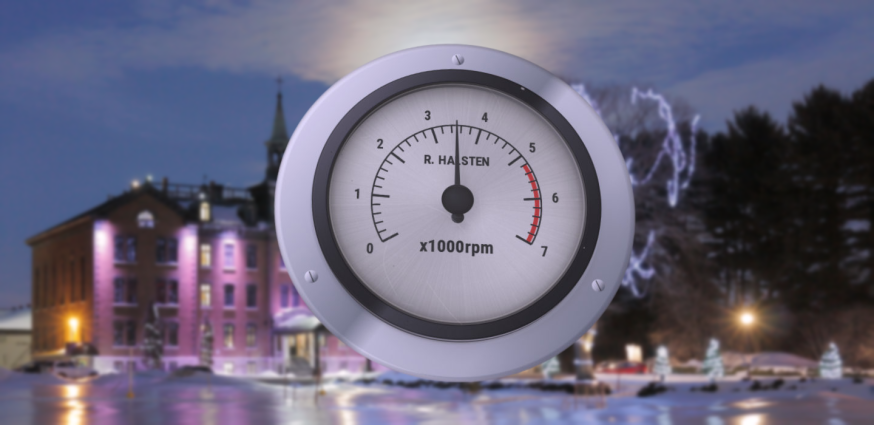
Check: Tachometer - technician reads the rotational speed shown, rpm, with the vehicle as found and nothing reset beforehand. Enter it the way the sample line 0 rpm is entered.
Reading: 3500 rpm
